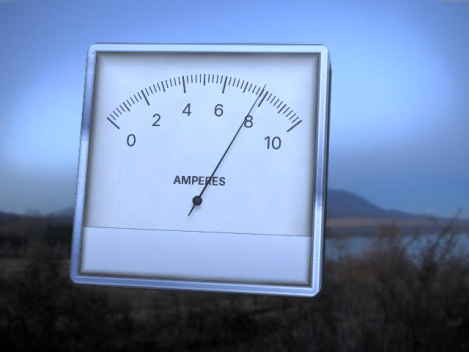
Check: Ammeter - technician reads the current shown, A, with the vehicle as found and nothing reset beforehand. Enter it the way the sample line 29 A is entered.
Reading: 7.8 A
